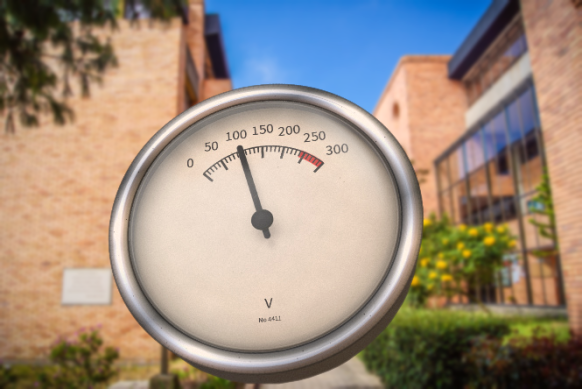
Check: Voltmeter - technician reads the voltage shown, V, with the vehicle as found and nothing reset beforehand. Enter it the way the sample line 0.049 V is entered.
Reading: 100 V
